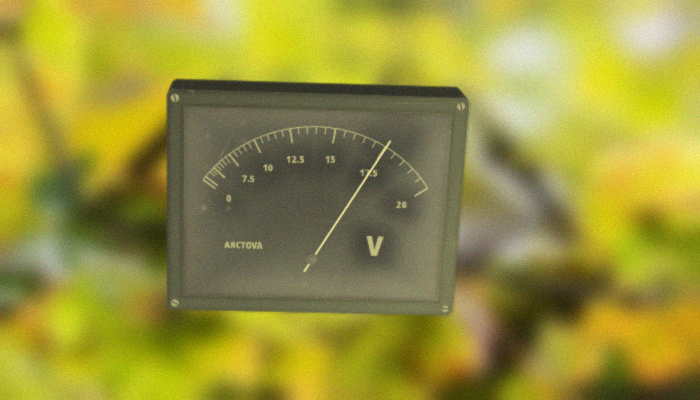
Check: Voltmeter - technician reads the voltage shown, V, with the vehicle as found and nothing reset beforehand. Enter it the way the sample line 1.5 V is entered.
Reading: 17.5 V
